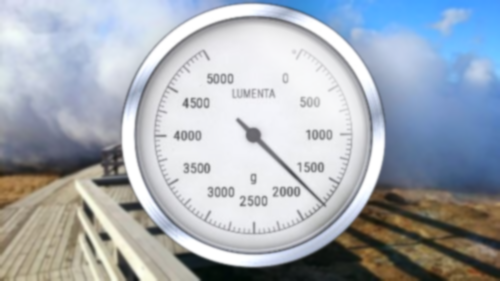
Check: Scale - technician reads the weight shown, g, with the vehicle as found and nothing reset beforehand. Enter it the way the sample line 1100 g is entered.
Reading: 1750 g
